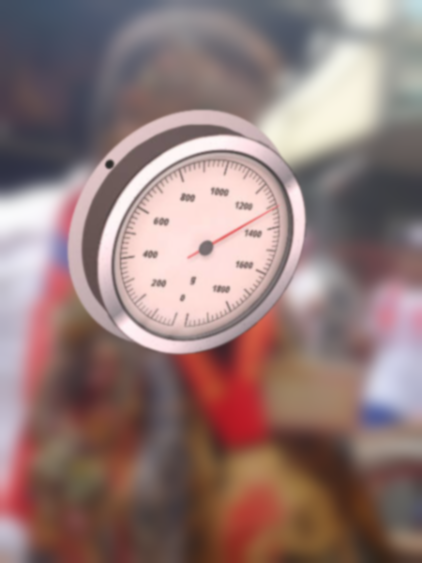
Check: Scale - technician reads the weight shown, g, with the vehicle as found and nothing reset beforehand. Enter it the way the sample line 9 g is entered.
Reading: 1300 g
